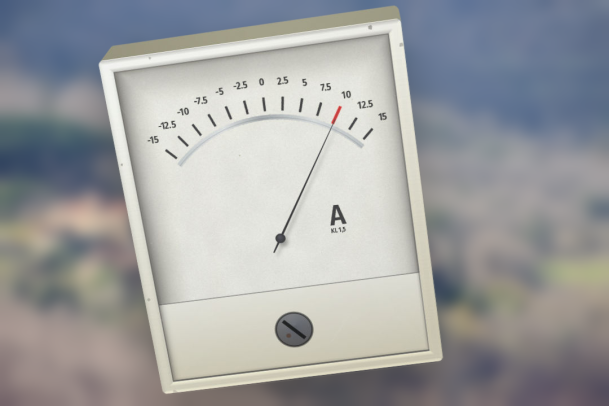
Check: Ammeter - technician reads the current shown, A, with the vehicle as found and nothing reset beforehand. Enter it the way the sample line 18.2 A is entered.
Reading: 10 A
